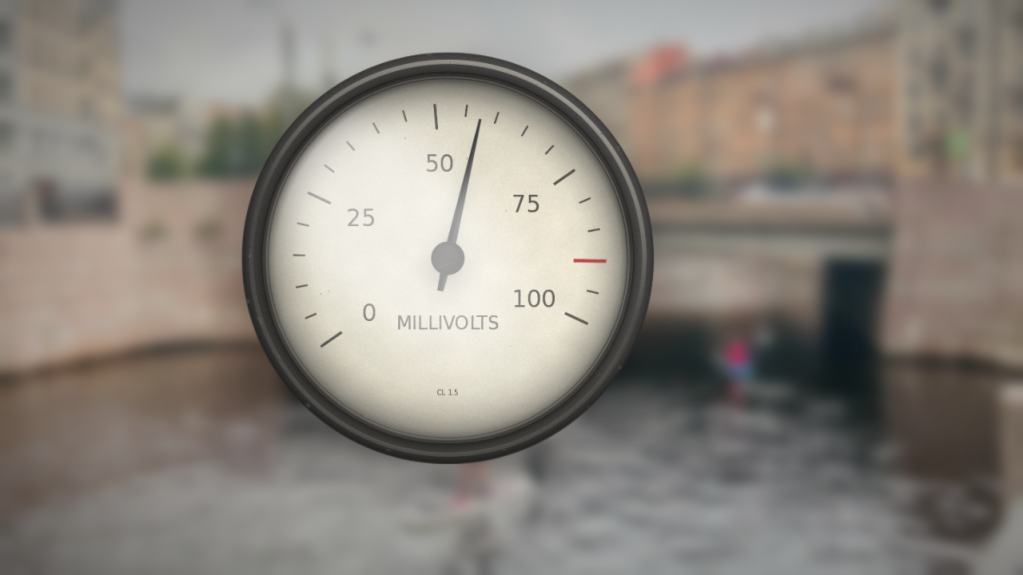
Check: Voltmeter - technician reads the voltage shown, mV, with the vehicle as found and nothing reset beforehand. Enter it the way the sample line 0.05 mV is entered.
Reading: 57.5 mV
